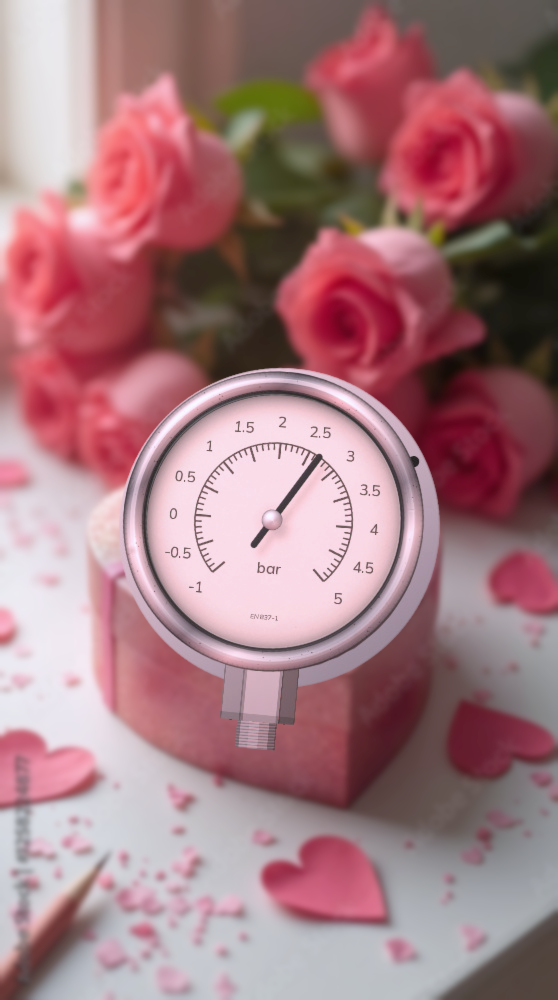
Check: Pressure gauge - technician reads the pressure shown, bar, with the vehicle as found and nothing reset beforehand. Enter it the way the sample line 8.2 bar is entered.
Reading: 2.7 bar
